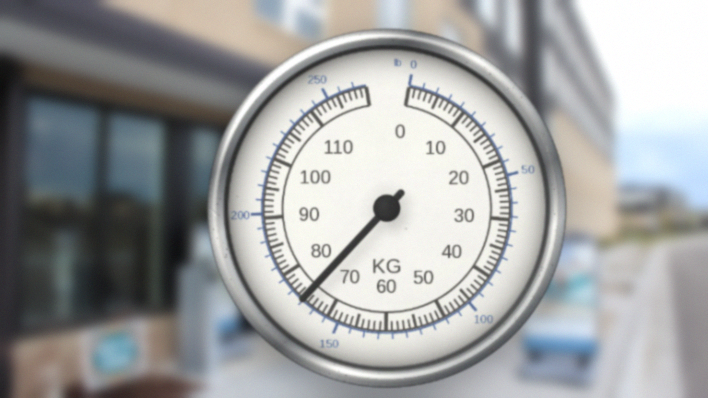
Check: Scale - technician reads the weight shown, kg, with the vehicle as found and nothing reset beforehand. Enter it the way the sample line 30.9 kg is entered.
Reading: 75 kg
